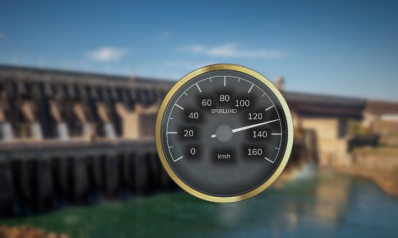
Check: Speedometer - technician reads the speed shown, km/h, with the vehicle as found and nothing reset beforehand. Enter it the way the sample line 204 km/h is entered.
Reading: 130 km/h
